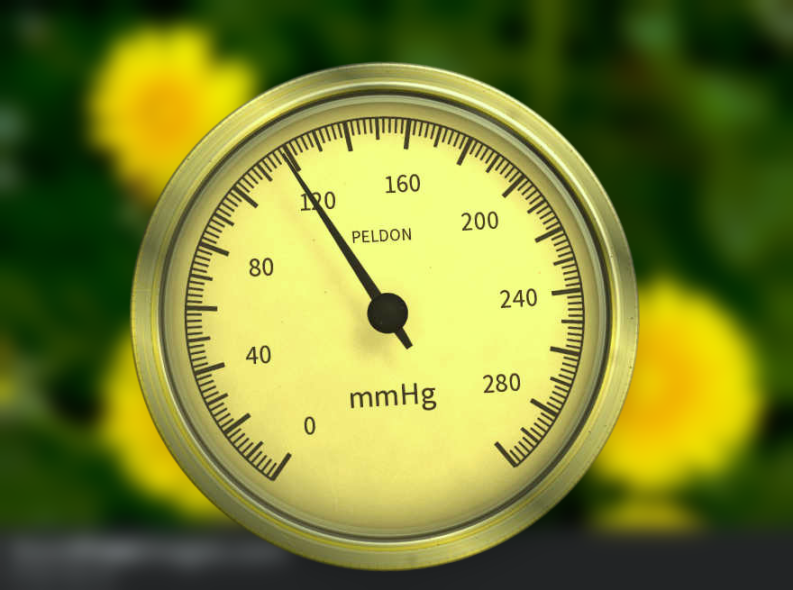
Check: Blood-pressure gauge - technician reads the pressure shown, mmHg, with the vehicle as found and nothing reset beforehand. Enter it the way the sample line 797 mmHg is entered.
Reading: 118 mmHg
